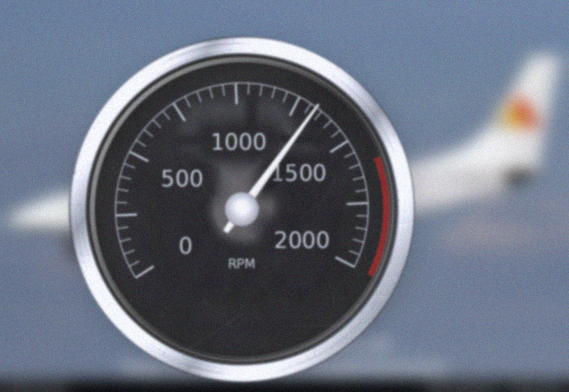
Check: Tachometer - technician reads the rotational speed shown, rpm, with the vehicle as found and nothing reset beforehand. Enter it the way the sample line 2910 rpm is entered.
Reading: 1325 rpm
